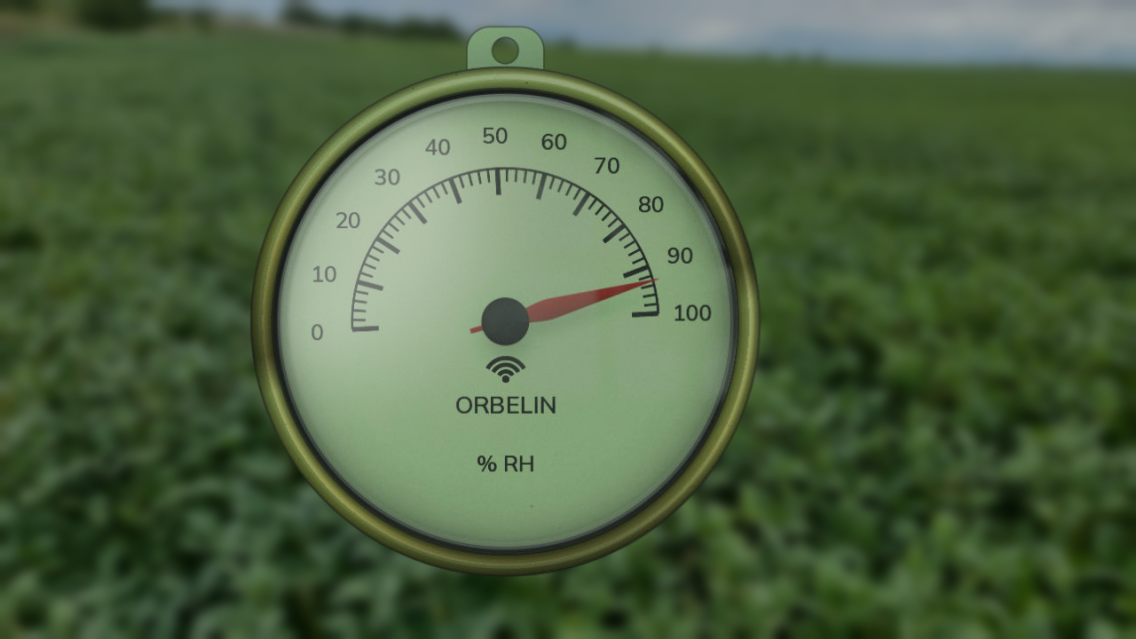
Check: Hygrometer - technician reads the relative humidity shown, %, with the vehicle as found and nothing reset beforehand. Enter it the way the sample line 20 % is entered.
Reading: 93 %
